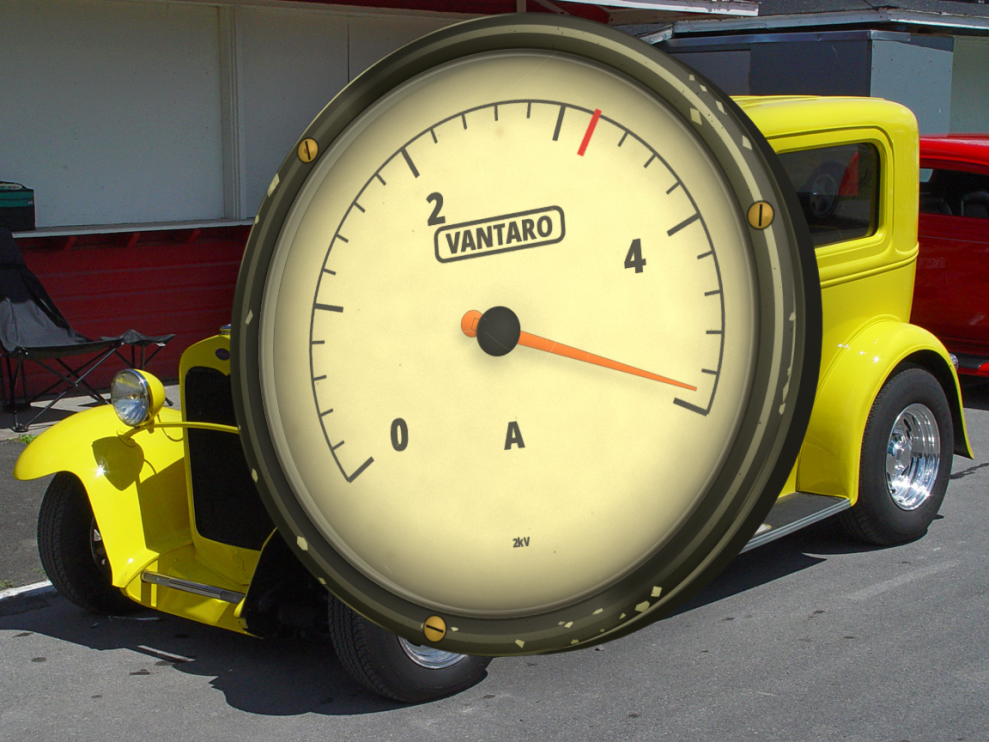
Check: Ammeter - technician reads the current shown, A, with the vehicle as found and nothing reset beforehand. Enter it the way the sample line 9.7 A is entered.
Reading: 4.9 A
